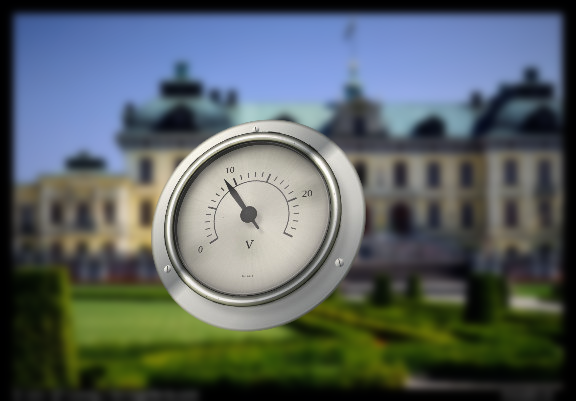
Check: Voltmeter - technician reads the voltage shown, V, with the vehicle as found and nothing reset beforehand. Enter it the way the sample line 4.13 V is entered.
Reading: 9 V
